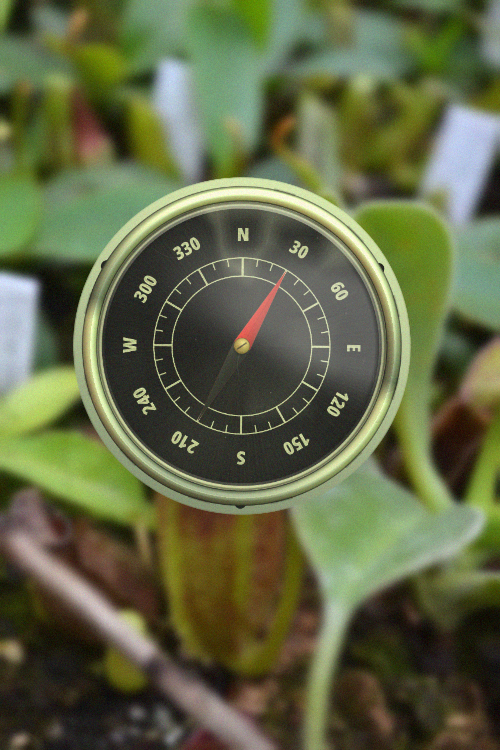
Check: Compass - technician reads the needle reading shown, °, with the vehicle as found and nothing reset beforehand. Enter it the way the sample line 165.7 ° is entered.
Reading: 30 °
